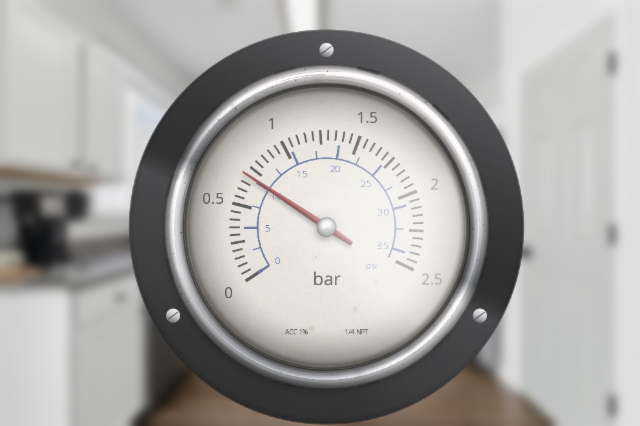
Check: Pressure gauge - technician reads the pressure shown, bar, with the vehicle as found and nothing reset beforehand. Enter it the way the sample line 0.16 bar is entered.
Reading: 0.7 bar
